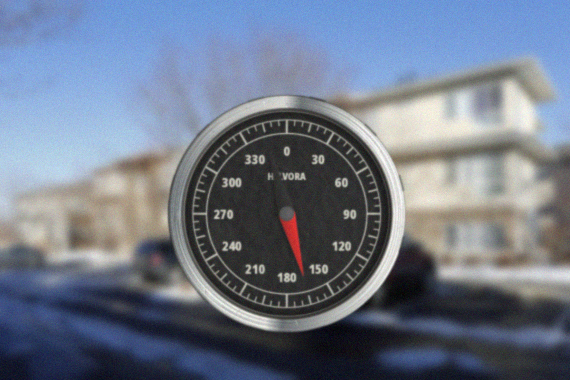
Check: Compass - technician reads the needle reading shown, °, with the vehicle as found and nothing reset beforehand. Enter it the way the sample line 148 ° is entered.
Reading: 165 °
